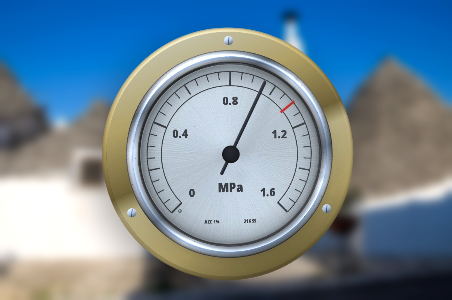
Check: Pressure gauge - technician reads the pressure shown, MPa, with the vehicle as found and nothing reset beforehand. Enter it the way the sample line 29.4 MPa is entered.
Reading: 0.95 MPa
